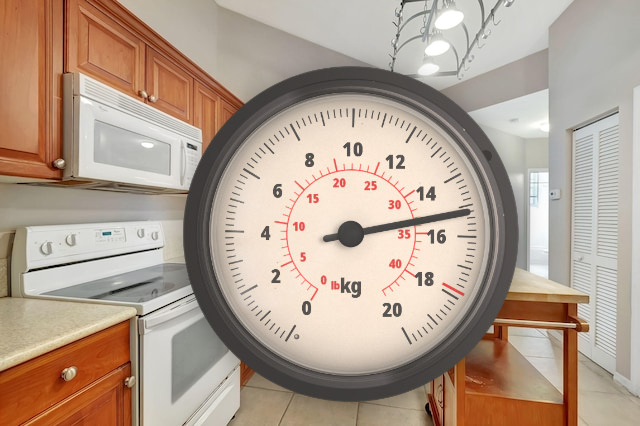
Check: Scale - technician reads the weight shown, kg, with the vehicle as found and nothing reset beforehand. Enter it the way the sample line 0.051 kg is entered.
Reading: 15.2 kg
